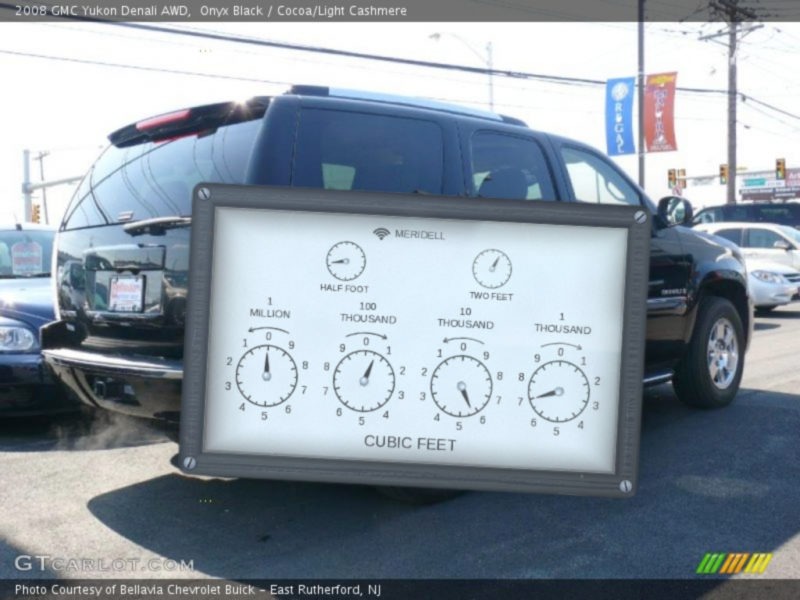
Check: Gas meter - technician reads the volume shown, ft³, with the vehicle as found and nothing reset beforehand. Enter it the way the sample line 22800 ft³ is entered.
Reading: 5700 ft³
